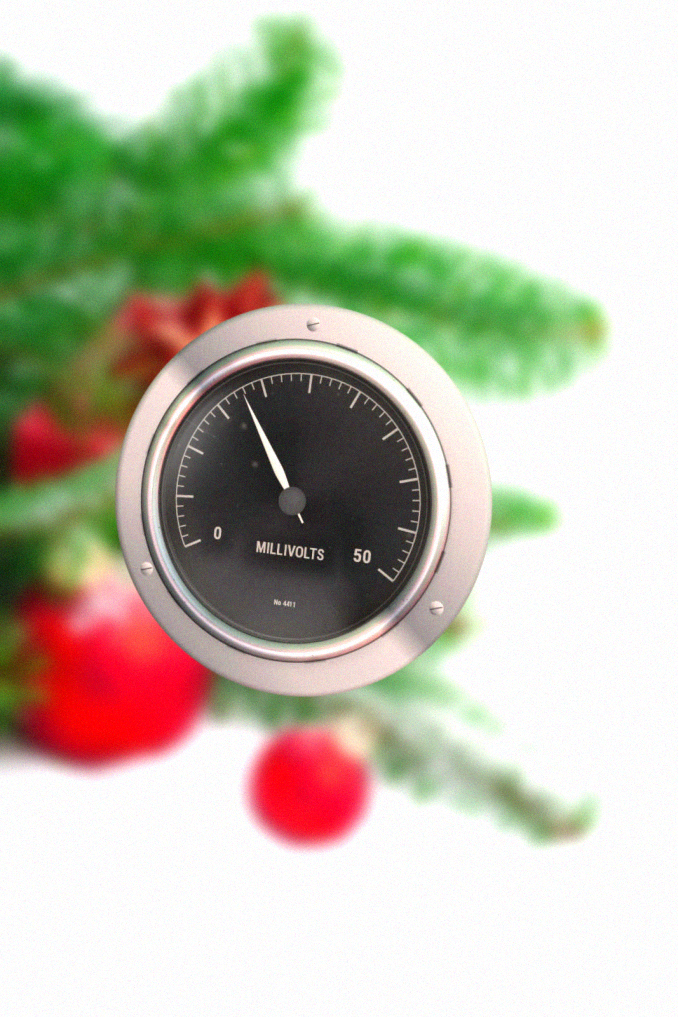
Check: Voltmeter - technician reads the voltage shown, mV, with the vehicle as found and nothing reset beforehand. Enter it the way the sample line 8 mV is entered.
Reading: 18 mV
